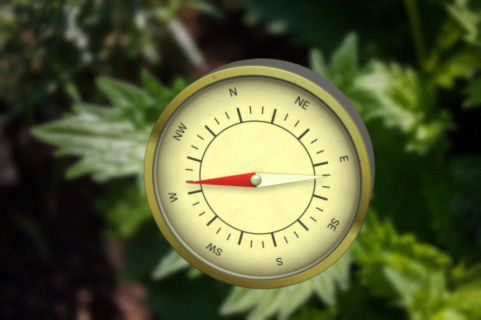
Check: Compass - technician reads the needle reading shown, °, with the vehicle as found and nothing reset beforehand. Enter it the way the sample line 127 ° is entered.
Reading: 280 °
